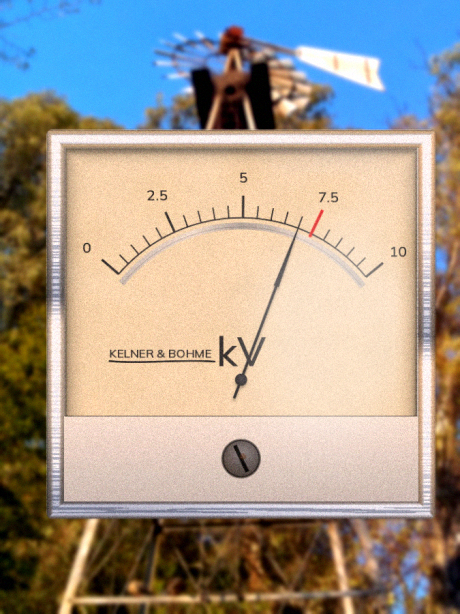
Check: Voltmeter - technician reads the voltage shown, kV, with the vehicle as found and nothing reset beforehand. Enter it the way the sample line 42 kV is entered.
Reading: 7 kV
